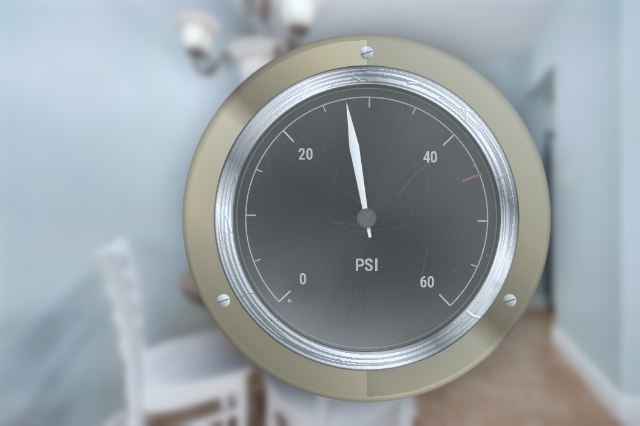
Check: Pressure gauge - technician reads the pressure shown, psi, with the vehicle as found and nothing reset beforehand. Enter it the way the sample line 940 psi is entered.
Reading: 27.5 psi
